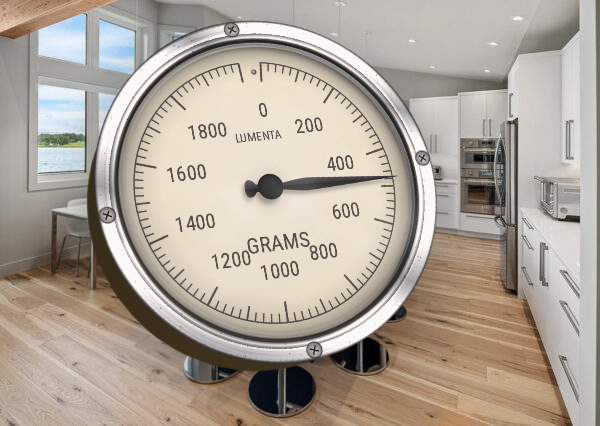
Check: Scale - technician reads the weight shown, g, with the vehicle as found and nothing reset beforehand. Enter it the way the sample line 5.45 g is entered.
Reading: 480 g
